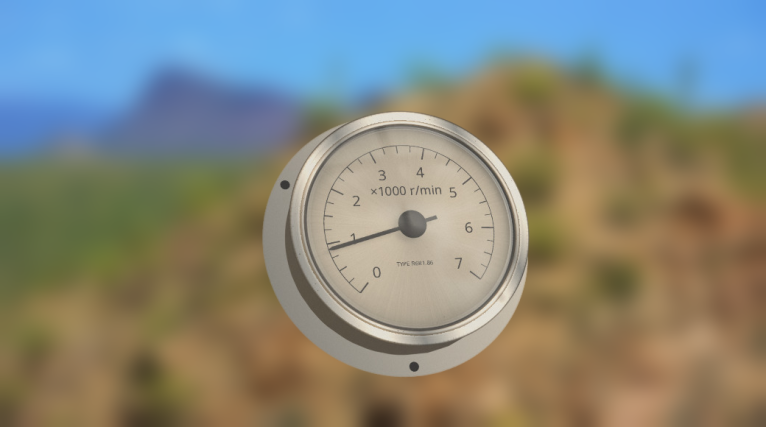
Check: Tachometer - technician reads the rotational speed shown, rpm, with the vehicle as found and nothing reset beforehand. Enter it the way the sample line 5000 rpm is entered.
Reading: 875 rpm
